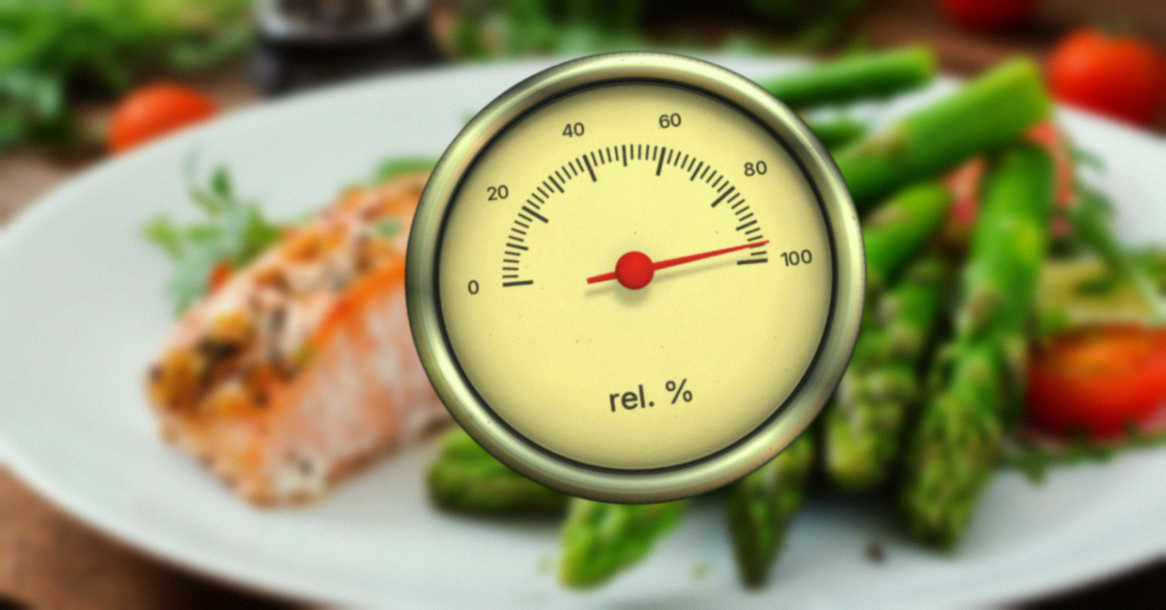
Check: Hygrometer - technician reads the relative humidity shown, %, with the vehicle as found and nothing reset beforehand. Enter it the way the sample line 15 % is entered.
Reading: 96 %
